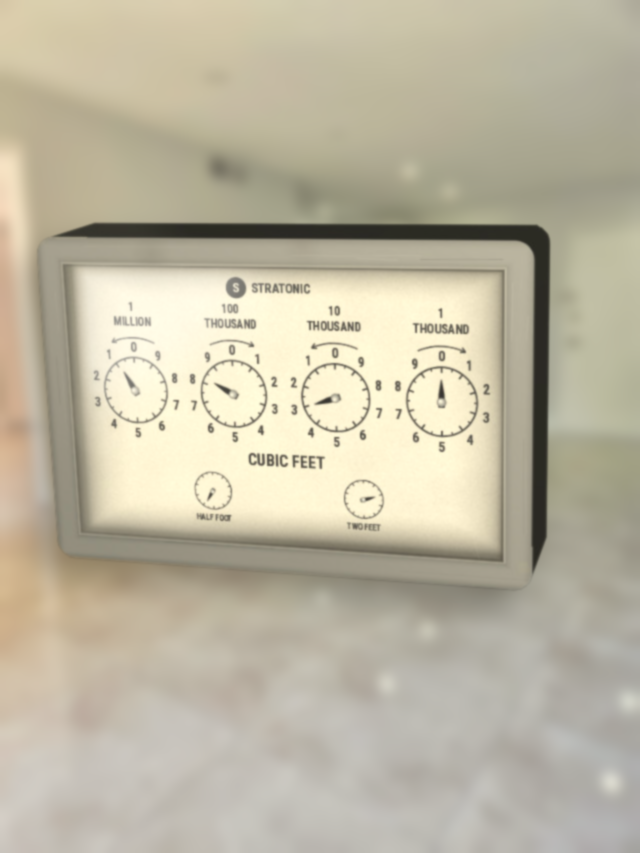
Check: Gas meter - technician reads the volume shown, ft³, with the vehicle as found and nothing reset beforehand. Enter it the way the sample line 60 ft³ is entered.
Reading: 83000 ft³
